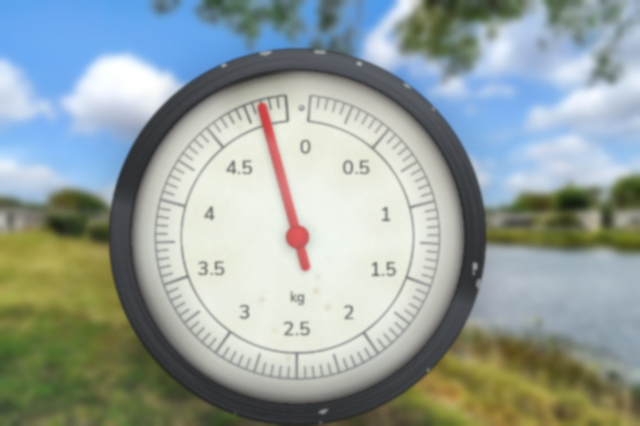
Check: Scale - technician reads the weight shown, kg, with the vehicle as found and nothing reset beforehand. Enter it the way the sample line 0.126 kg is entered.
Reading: 4.85 kg
